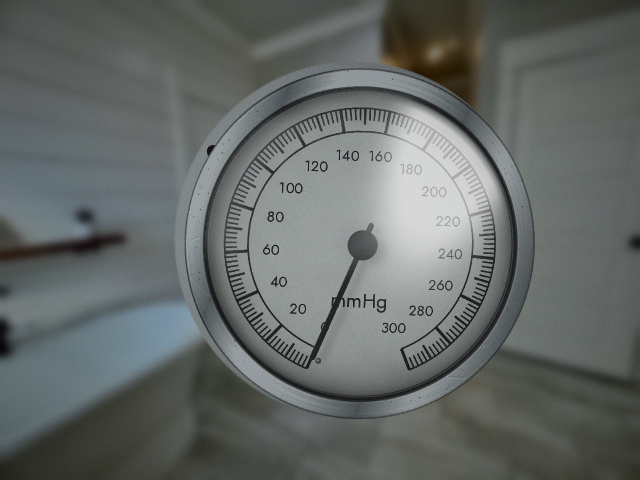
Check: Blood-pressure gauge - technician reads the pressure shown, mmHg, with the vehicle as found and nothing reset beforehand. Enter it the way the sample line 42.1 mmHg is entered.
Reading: 0 mmHg
